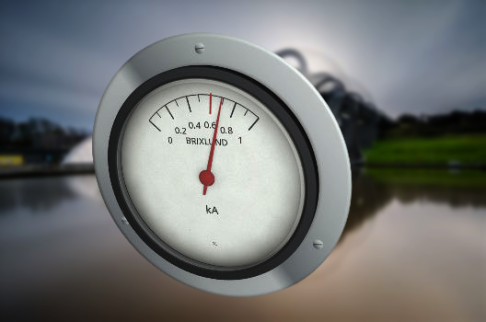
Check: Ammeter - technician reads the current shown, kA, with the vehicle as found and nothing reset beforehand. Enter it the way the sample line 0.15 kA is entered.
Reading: 0.7 kA
